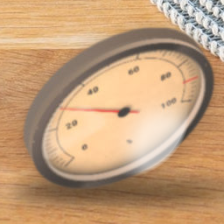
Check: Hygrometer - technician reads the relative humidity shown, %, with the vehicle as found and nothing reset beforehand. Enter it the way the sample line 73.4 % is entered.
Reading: 30 %
